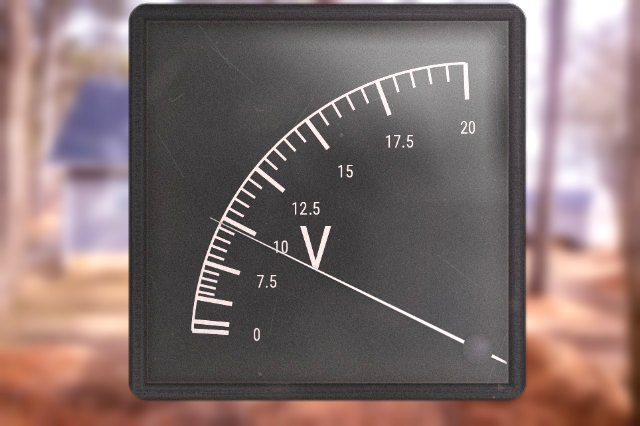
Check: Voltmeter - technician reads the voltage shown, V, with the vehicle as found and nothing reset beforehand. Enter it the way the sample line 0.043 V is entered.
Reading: 9.75 V
